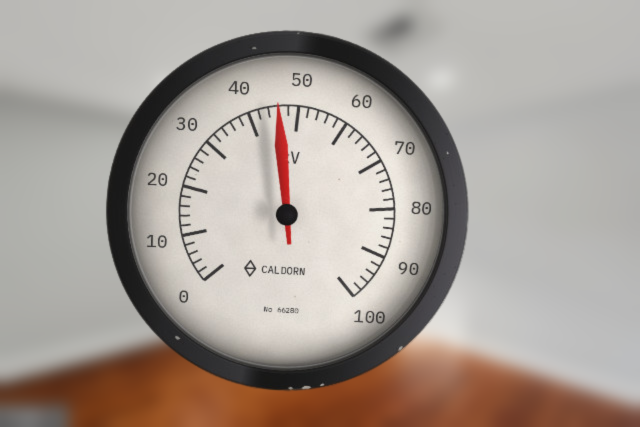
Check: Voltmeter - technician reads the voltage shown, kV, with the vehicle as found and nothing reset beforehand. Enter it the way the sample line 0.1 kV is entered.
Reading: 46 kV
